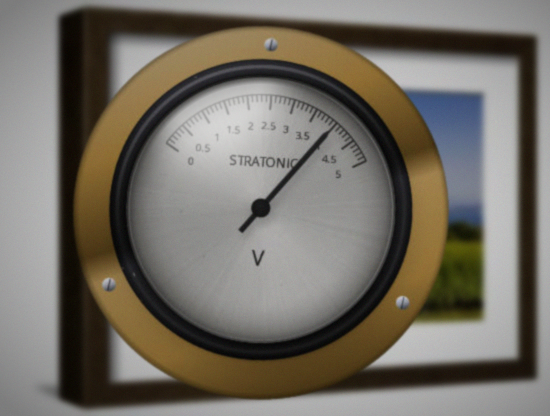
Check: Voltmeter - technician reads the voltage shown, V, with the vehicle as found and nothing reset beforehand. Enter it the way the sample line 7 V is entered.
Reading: 4 V
